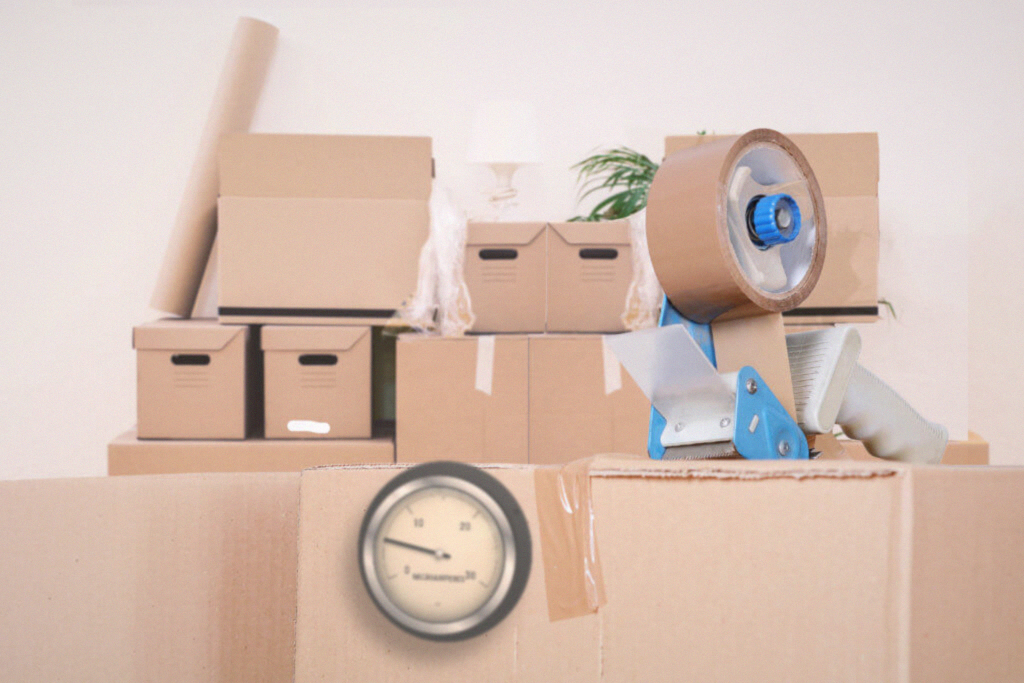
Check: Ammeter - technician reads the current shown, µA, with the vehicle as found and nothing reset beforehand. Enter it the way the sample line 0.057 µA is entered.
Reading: 5 µA
